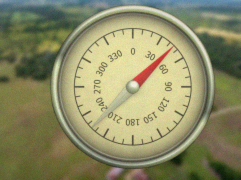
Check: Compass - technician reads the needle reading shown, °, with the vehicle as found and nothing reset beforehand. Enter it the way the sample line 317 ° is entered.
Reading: 45 °
